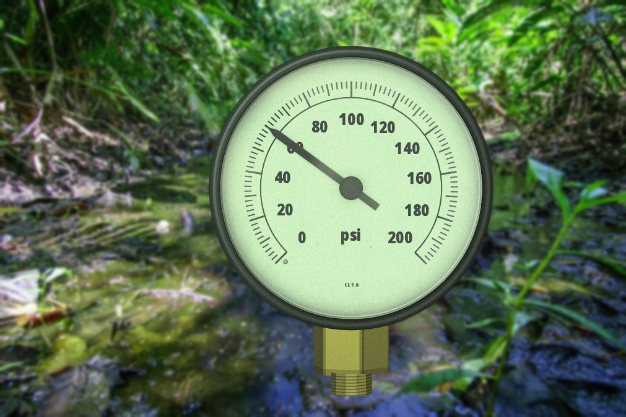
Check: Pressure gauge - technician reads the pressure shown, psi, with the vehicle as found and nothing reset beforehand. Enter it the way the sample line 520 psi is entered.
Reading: 60 psi
